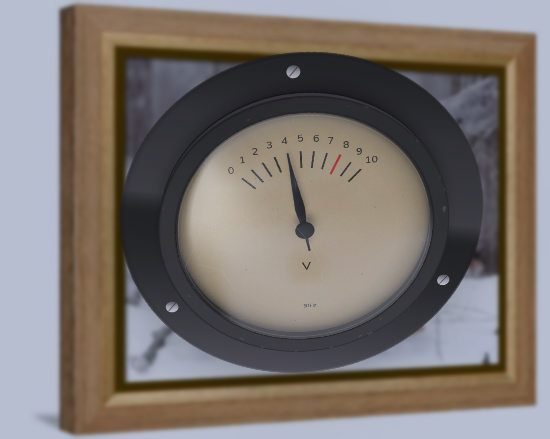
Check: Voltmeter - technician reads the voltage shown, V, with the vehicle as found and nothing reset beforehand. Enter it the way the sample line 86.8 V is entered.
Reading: 4 V
